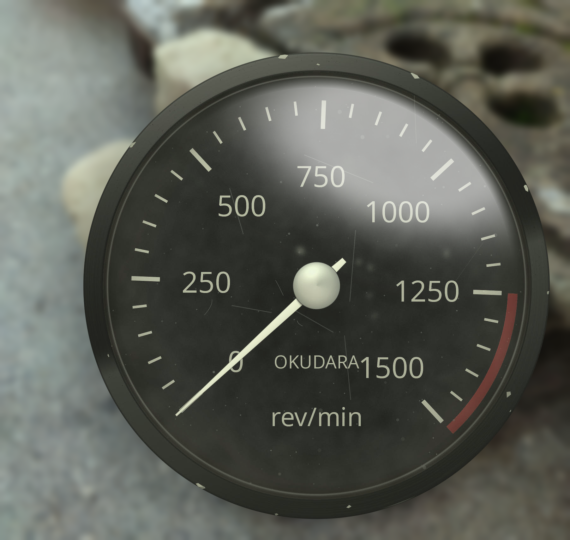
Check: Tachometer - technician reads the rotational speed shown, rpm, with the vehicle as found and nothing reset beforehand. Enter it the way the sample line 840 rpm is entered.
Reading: 0 rpm
